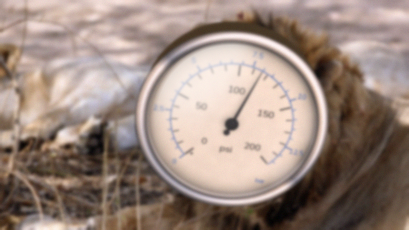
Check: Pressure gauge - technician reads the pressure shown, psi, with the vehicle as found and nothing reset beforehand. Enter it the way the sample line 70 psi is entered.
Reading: 115 psi
